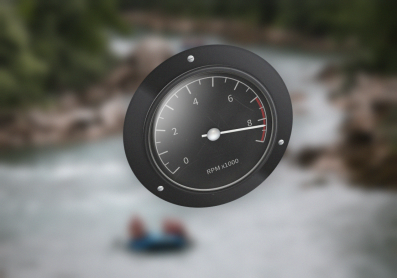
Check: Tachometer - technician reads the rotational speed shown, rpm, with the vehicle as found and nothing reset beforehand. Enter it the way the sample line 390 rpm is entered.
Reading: 8250 rpm
